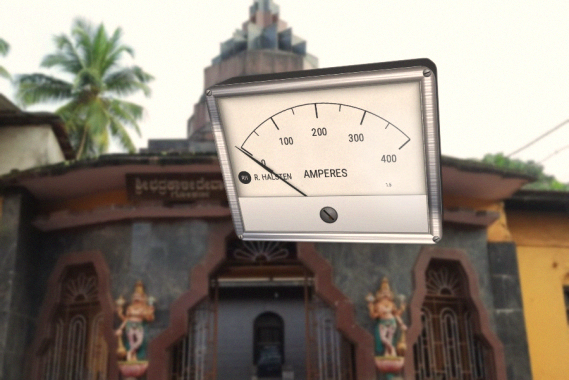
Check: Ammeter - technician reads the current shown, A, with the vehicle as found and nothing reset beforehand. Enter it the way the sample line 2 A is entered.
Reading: 0 A
